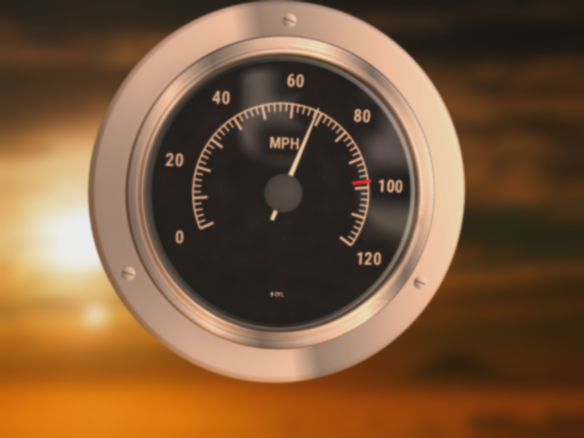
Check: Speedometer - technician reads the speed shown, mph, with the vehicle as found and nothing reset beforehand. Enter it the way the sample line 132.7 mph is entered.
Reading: 68 mph
